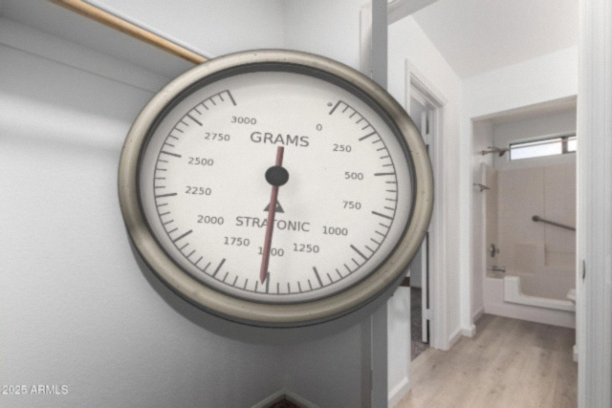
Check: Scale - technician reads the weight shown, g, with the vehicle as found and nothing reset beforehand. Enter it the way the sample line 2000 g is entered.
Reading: 1525 g
